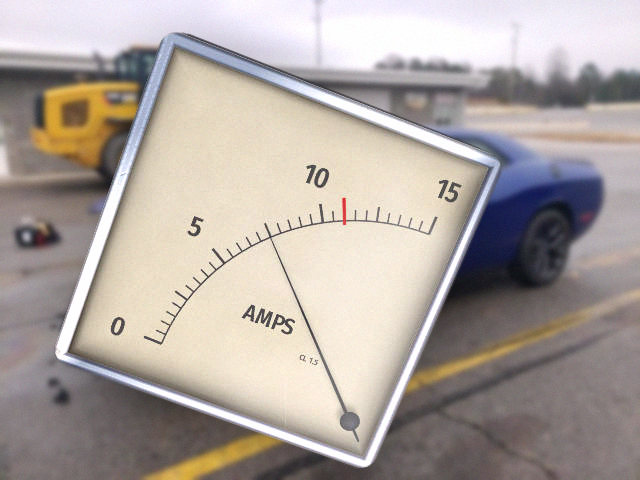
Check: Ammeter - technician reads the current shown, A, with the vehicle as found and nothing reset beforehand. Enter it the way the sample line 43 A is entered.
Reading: 7.5 A
